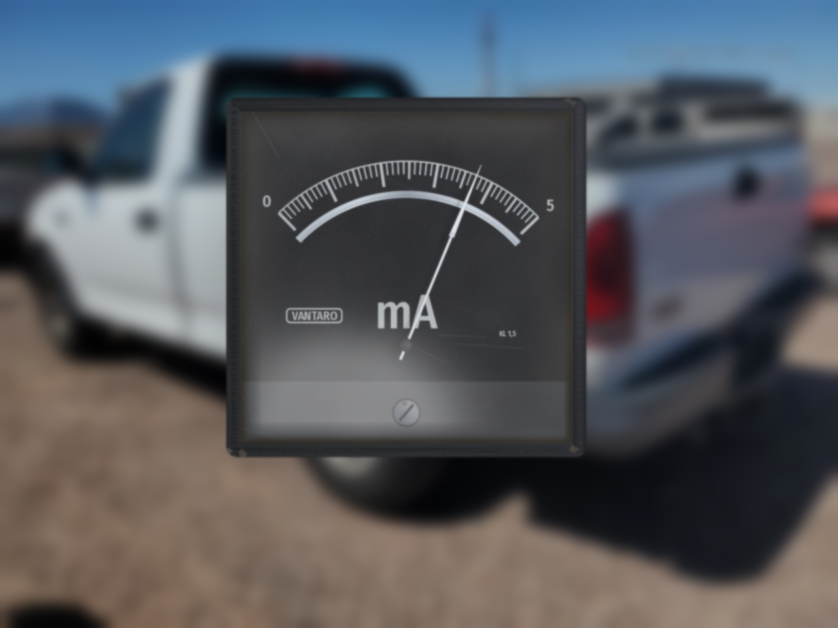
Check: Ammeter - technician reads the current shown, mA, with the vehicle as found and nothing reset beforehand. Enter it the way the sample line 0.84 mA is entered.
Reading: 3.7 mA
